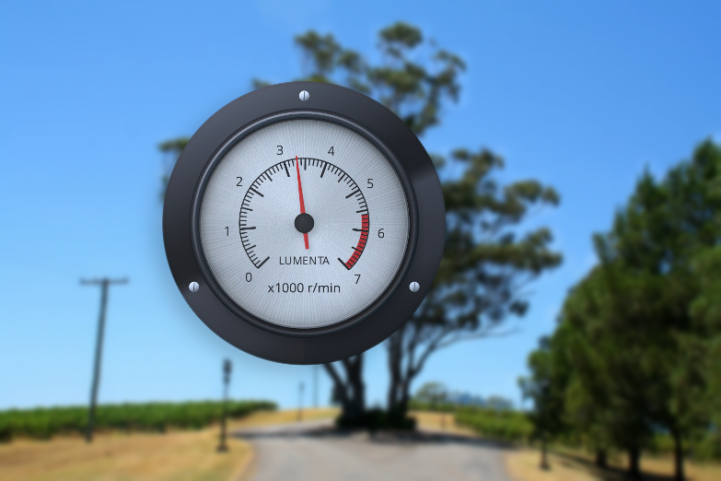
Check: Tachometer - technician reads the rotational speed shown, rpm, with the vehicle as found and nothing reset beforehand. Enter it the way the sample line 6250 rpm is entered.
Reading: 3300 rpm
